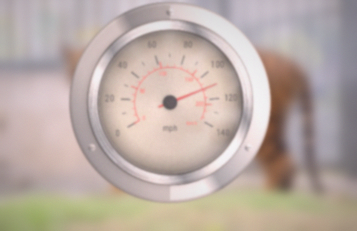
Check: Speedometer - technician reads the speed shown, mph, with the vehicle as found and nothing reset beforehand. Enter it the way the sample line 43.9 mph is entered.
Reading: 110 mph
